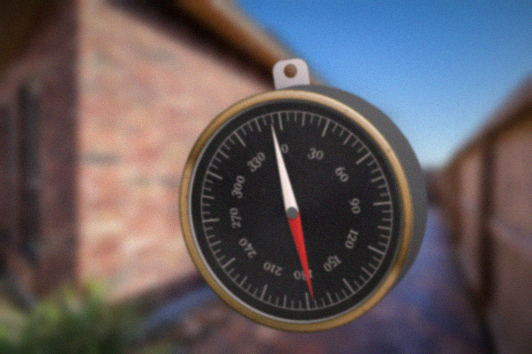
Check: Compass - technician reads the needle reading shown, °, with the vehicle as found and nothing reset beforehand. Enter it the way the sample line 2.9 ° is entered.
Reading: 175 °
